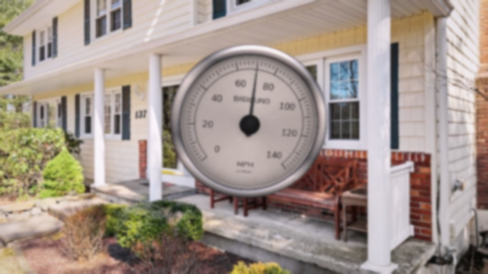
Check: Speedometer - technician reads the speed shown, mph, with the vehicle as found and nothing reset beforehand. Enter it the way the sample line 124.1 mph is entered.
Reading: 70 mph
